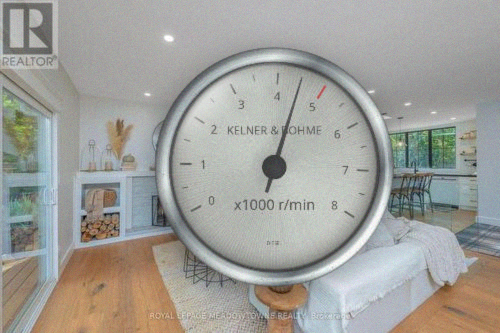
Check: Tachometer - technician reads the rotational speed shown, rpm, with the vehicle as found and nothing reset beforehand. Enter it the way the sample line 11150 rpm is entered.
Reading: 4500 rpm
